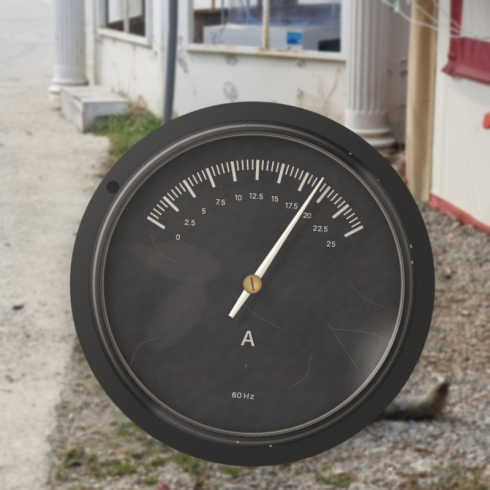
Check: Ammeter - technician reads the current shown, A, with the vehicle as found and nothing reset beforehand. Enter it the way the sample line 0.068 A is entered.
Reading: 19 A
